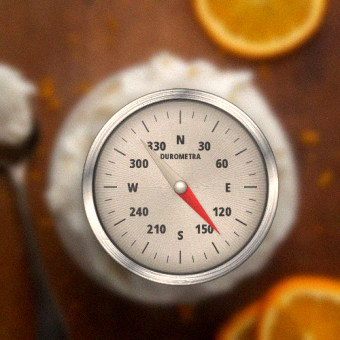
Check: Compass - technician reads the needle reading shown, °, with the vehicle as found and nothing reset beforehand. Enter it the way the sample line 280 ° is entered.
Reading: 140 °
